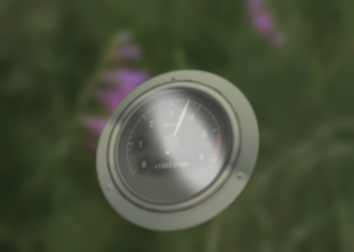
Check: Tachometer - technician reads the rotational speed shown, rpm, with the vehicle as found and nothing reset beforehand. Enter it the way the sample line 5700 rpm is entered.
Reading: 3600 rpm
